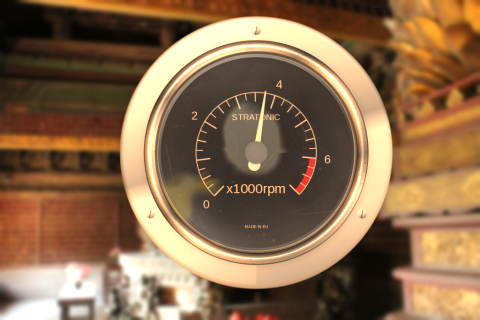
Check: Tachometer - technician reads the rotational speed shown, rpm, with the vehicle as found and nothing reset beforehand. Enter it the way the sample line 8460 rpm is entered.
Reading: 3750 rpm
